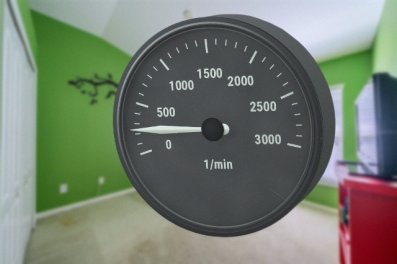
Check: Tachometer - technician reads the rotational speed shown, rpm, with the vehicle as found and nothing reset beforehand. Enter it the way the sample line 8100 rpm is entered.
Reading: 250 rpm
